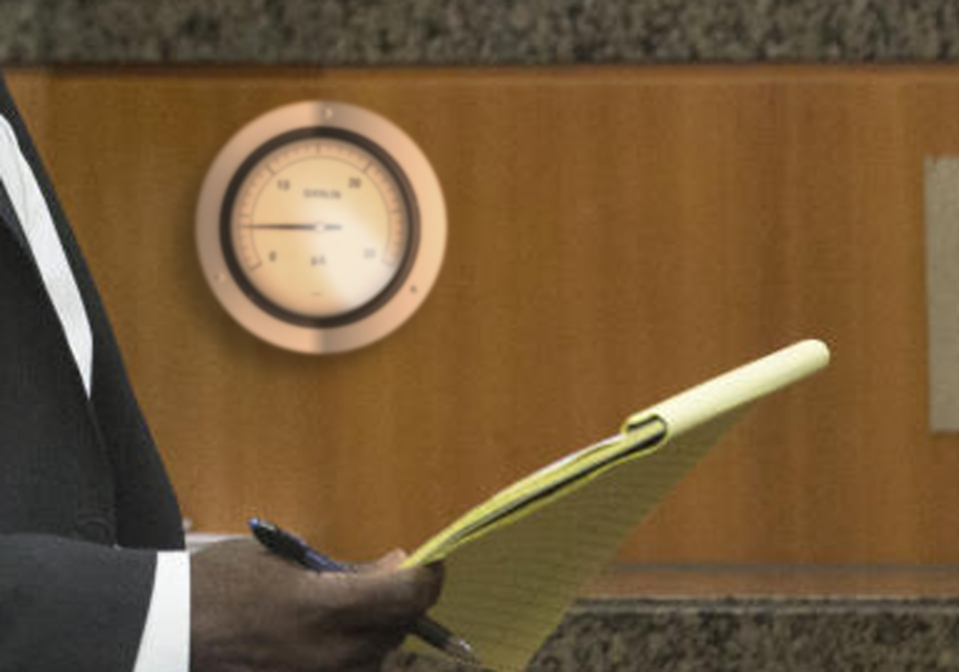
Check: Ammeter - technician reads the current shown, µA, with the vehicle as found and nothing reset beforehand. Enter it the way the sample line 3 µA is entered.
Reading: 4 µA
